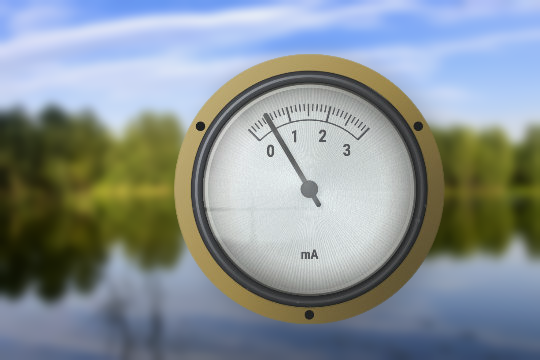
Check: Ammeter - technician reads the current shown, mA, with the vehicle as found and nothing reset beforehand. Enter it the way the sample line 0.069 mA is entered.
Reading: 0.5 mA
